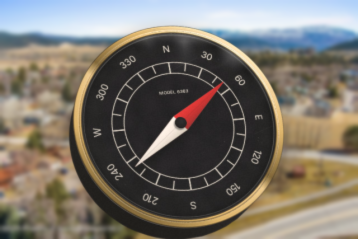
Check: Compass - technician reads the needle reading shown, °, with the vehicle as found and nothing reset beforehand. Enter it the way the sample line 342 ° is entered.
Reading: 52.5 °
